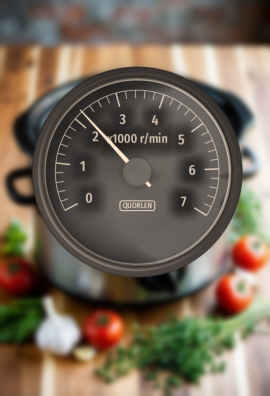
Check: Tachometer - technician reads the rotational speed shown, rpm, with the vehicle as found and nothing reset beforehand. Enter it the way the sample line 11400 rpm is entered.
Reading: 2200 rpm
